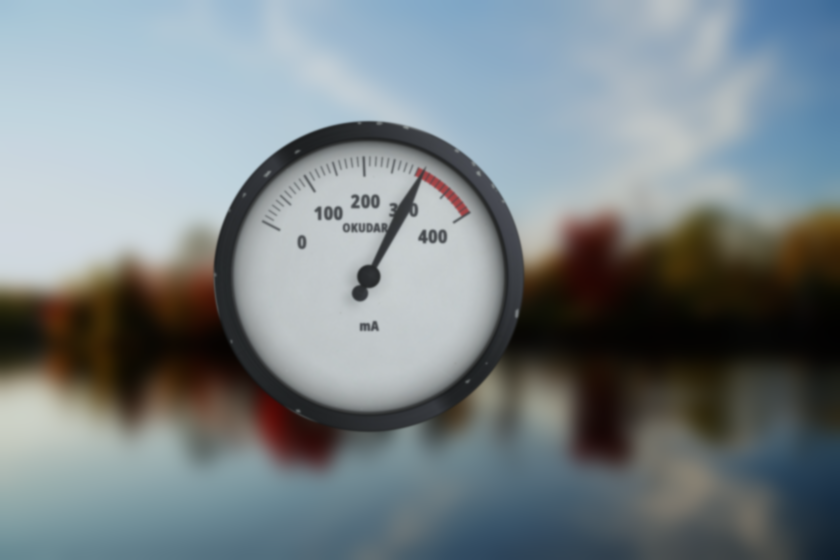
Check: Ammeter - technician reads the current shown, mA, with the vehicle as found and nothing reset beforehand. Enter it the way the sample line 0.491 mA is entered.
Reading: 300 mA
